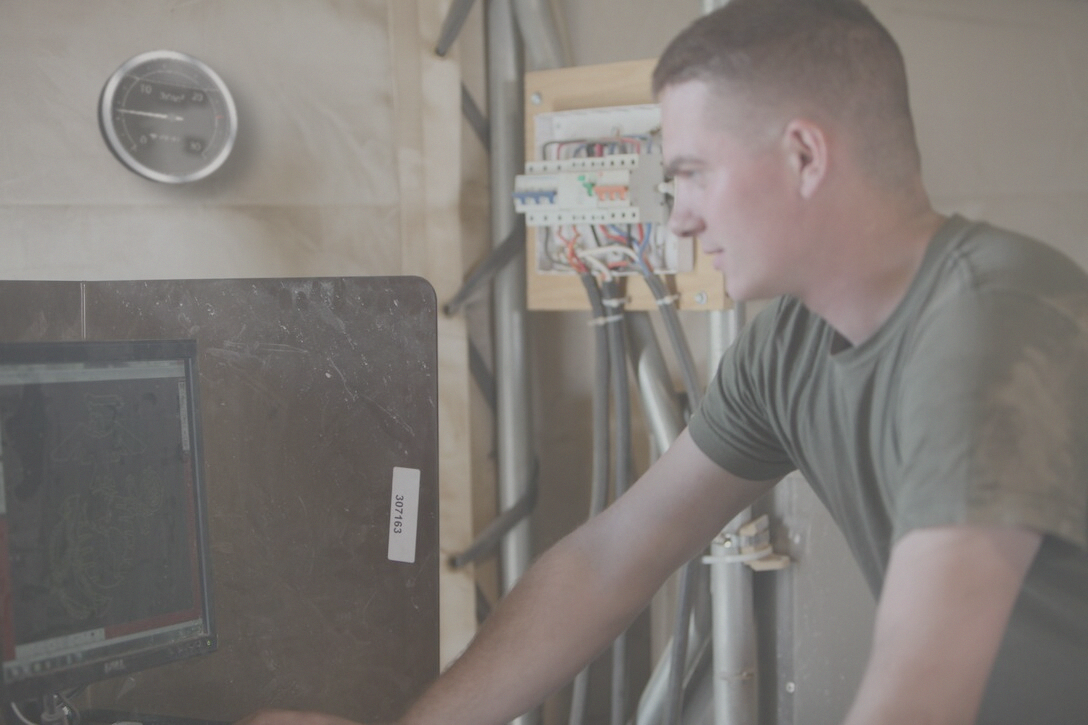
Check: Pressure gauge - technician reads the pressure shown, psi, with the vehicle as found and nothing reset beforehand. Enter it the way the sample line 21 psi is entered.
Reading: 5 psi
